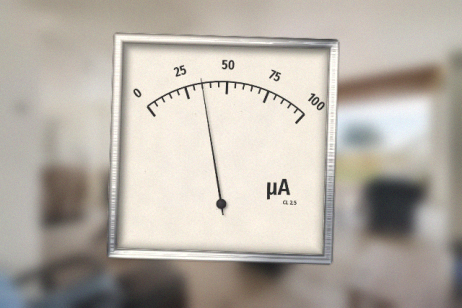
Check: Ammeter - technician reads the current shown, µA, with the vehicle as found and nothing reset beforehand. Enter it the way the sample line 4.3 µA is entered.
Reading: 35 µA
